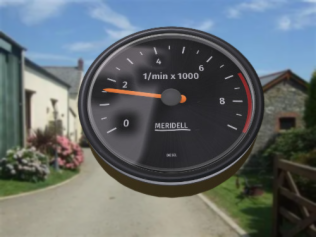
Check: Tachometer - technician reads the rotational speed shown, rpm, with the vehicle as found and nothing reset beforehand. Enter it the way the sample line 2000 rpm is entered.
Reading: 1500 rpm
